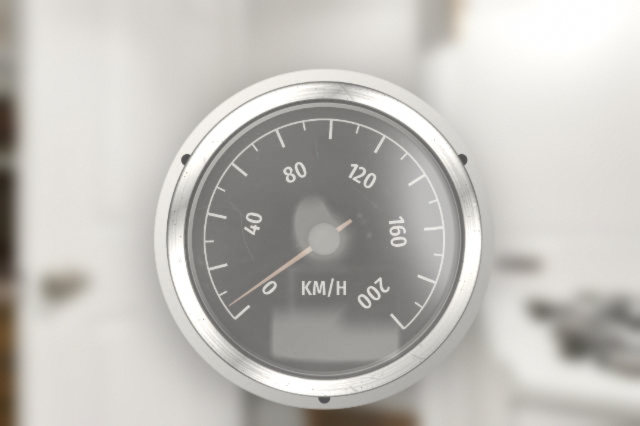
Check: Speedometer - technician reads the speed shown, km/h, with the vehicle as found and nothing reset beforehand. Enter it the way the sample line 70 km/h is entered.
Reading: 5 km/h
